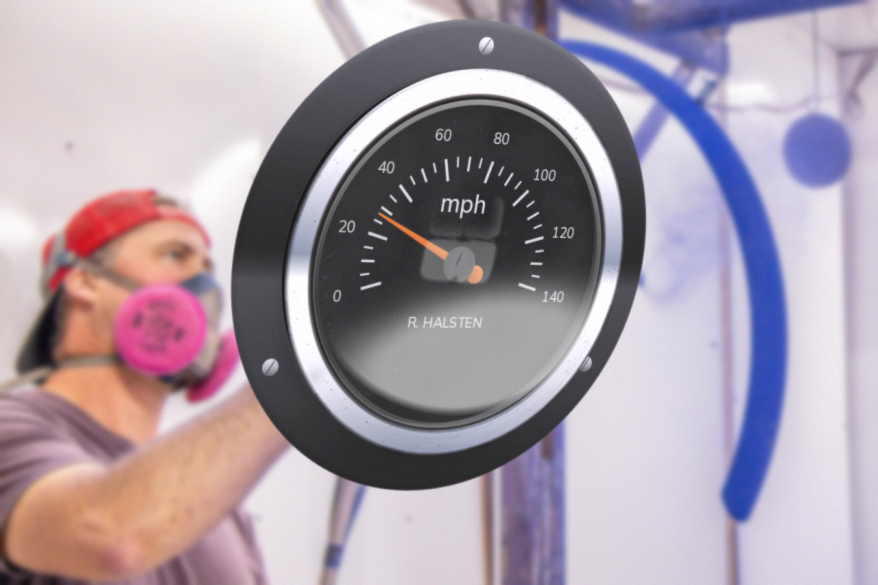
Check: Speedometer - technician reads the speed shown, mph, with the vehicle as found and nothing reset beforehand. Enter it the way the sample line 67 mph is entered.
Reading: 27.5 mph
